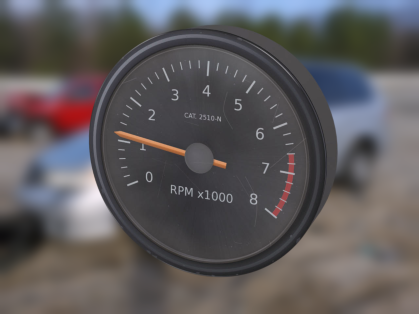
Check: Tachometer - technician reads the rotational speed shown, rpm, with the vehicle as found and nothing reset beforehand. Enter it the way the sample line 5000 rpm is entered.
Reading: 1200 rpm
